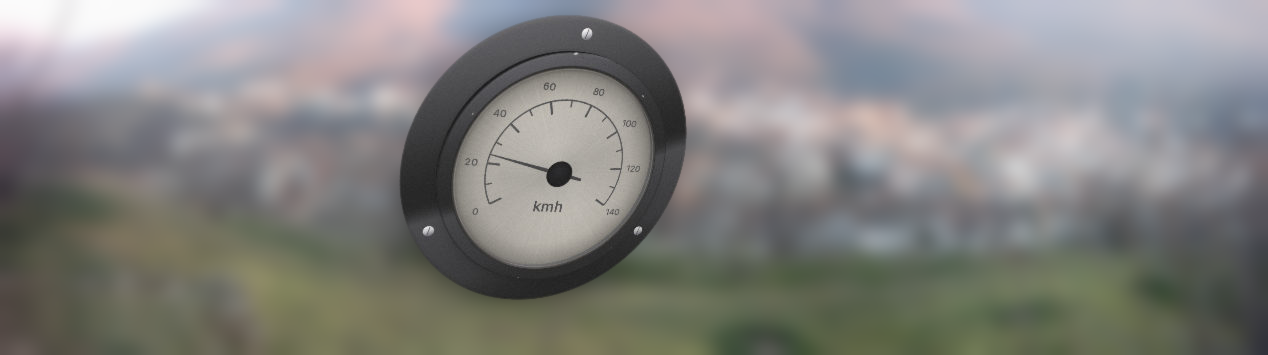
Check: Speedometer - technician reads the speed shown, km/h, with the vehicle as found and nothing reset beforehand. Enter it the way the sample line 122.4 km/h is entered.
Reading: 25 km/h
